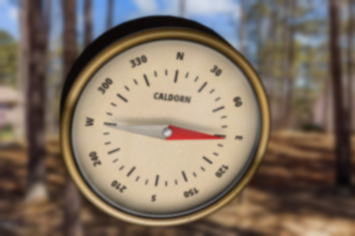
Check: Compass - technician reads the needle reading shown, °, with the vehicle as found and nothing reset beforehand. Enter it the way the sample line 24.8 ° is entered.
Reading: 90 °
